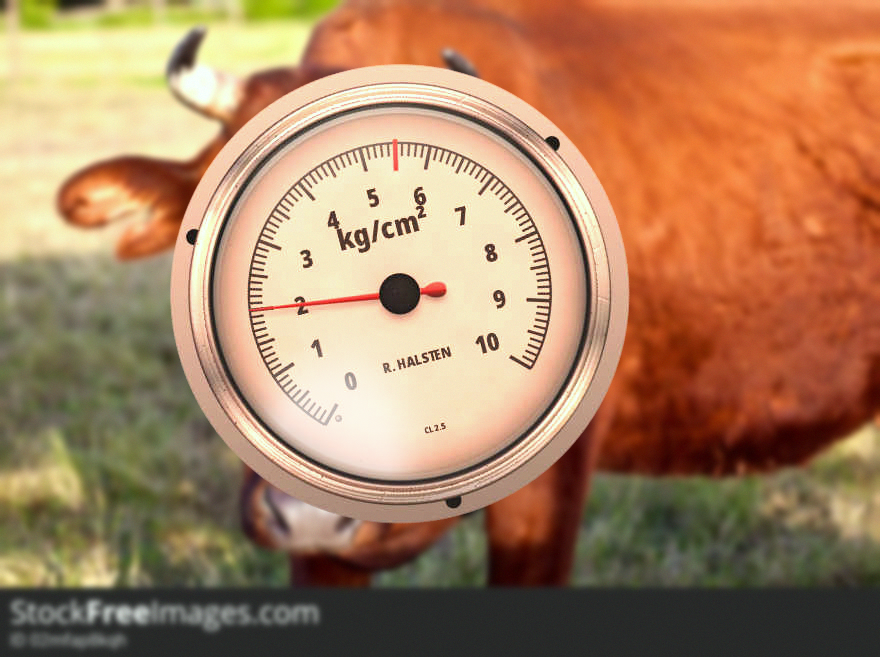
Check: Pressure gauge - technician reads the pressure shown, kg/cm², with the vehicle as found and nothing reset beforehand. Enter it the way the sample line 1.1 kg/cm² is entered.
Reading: 2 kg/cm²
